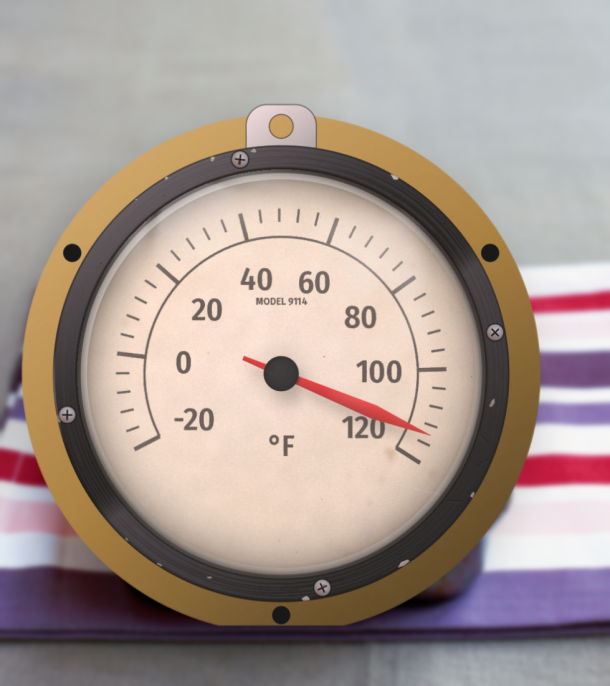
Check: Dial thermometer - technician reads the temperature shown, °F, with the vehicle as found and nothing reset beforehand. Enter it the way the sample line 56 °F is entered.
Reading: 114 °F
